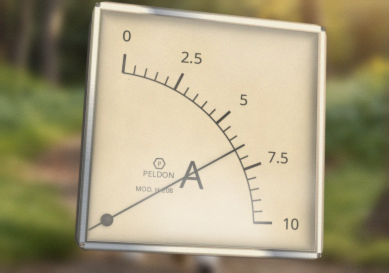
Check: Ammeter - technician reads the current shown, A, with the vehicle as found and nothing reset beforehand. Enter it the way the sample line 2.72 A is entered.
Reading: 6.5 A
